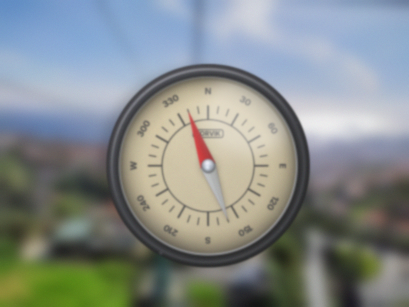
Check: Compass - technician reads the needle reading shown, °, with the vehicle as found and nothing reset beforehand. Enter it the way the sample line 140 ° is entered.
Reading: 340 °
